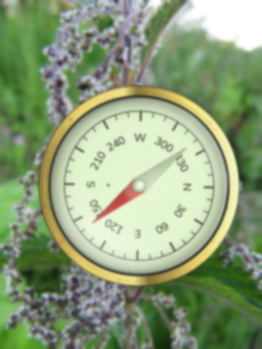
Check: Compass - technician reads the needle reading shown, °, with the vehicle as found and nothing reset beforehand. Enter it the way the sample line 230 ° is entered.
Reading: 140 °
